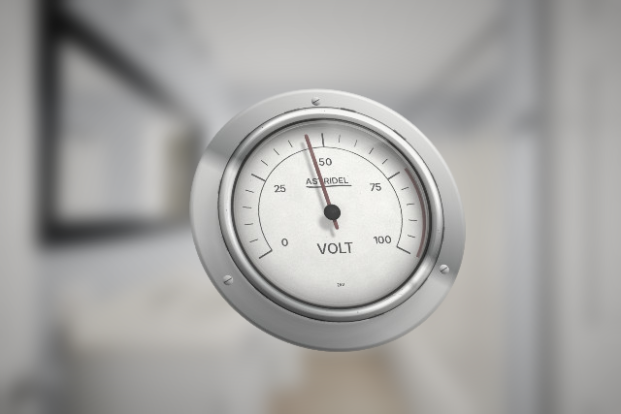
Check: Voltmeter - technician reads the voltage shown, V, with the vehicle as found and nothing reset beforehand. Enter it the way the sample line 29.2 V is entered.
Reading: 45 V
